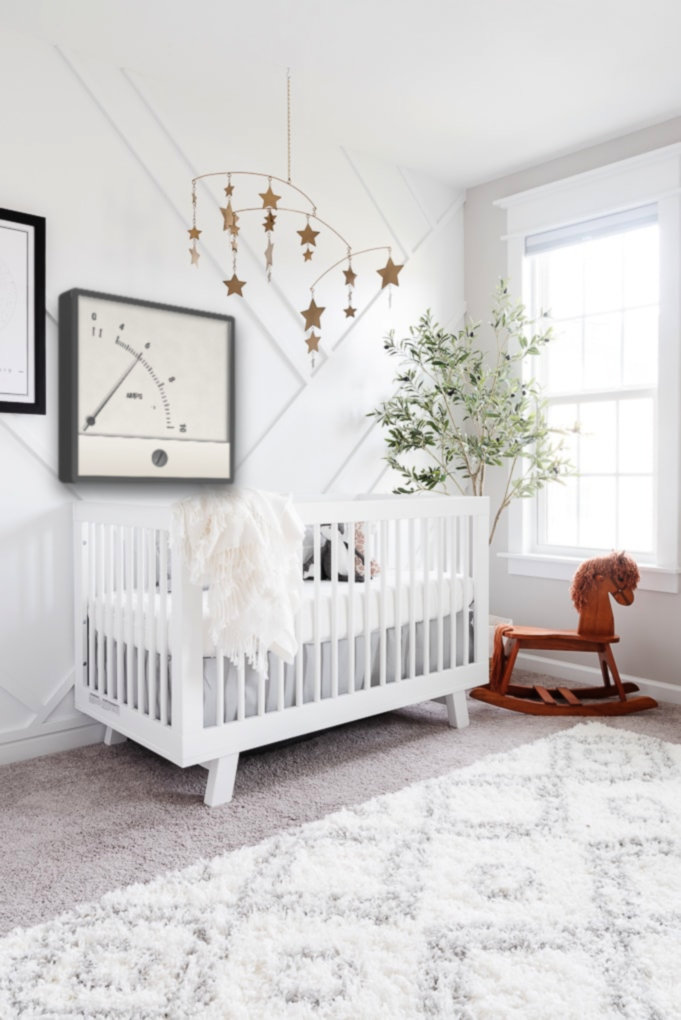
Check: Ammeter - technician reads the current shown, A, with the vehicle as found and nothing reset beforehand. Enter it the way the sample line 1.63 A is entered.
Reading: 6 A
